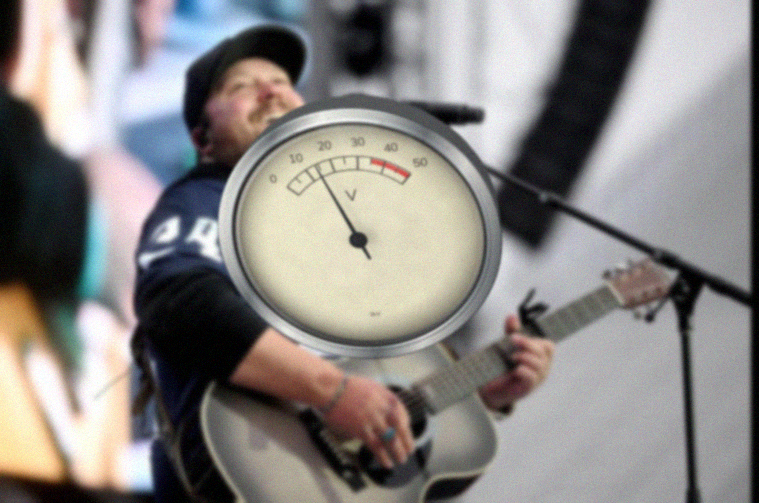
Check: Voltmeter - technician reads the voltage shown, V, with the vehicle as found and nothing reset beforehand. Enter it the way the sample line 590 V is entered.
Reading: 15 V
